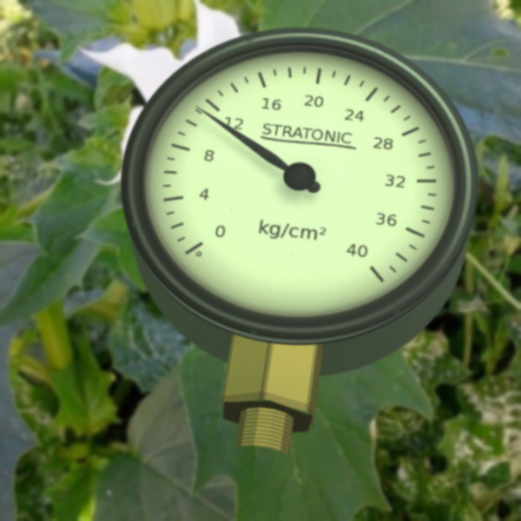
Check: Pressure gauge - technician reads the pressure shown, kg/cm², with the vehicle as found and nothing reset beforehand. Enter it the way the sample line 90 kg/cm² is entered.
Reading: 11 kg/cm²
